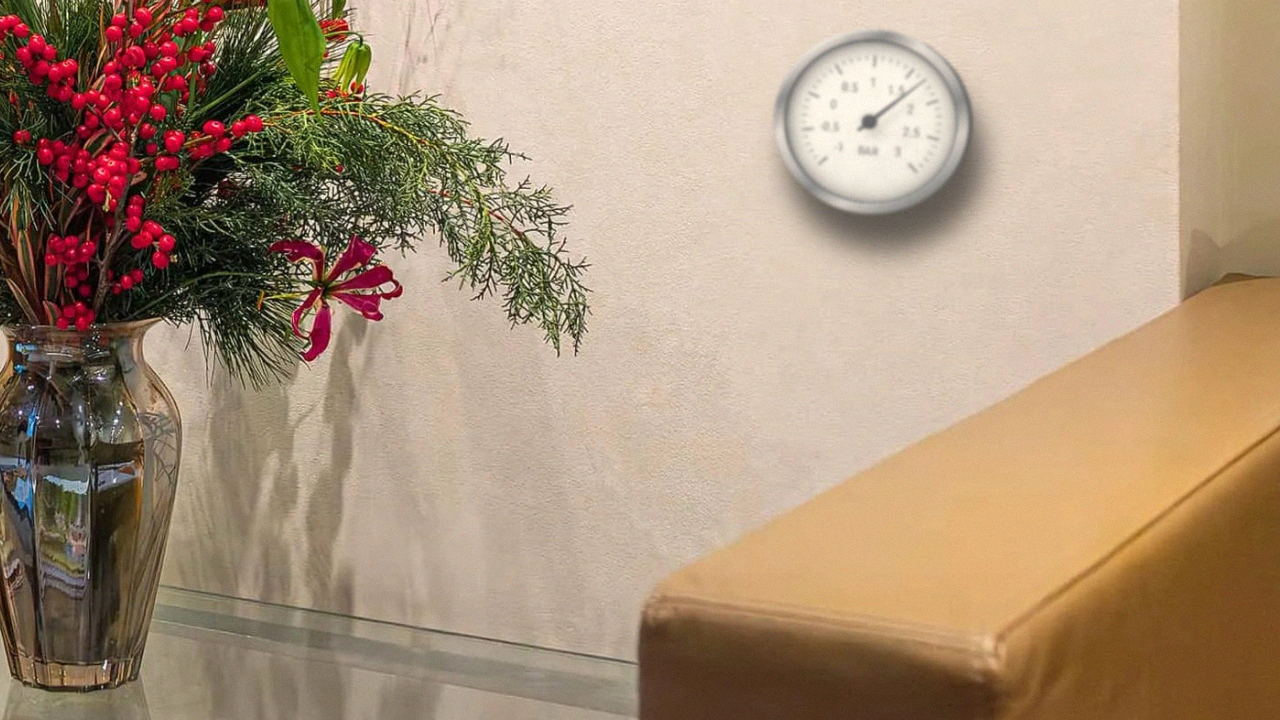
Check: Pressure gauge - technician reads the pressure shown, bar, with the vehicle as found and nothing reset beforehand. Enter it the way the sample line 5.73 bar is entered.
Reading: 1.7 bar
